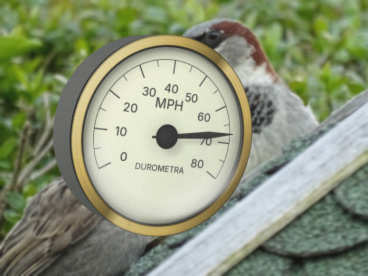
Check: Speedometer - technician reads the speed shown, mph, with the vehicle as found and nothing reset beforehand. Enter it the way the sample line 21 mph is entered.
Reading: 67.5 mph
